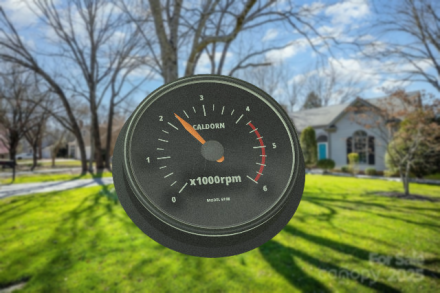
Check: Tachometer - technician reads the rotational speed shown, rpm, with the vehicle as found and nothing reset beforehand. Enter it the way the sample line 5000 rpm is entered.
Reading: 2250 rpm
